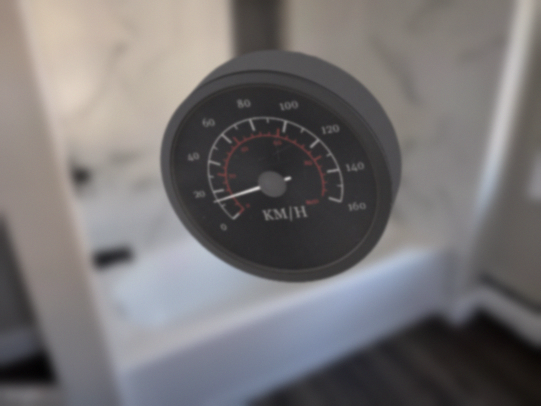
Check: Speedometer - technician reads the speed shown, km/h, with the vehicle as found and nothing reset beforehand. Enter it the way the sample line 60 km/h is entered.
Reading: 15 km/h
